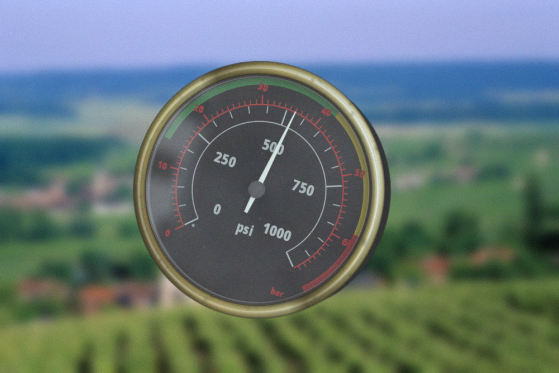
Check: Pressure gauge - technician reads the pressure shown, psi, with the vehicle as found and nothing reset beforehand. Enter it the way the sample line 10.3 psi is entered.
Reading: 525 psi
